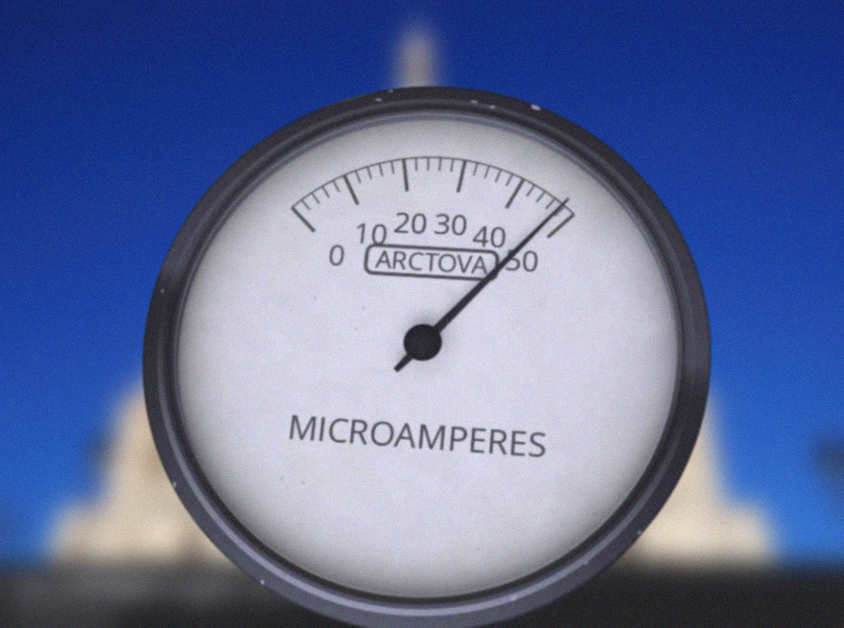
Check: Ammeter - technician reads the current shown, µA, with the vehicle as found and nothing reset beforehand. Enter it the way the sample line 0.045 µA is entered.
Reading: 48 µA
